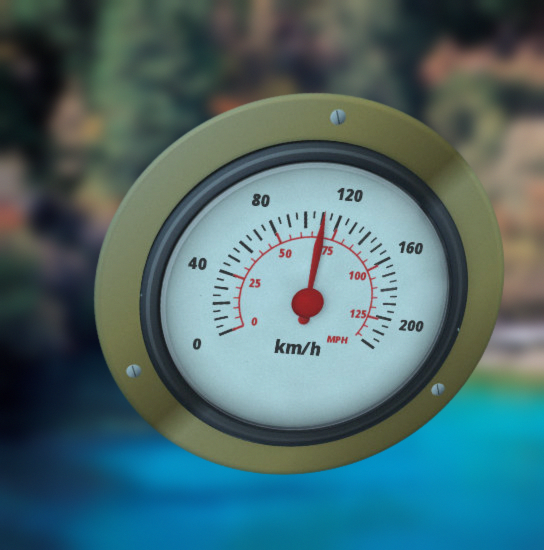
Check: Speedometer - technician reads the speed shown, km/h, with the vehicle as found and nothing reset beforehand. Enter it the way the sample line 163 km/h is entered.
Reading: 110 km/h
